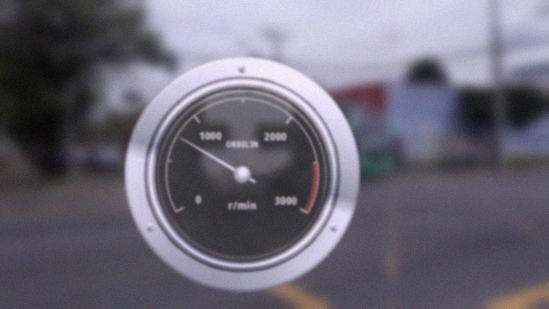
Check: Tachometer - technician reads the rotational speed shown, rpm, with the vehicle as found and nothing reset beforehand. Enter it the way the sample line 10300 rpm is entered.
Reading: 750 rpm
